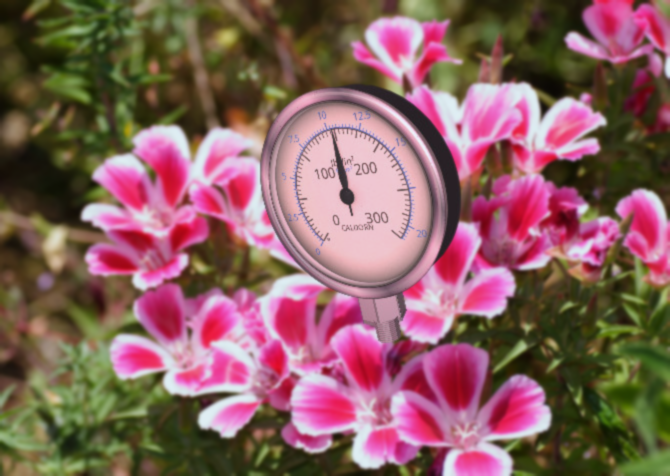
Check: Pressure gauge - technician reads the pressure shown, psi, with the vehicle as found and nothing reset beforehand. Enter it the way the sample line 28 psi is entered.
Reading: 150 psi
